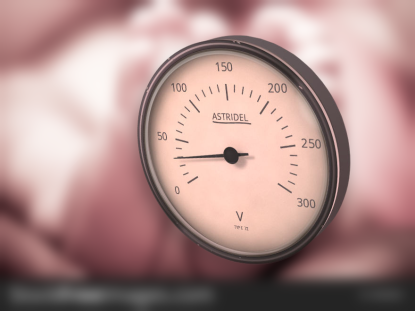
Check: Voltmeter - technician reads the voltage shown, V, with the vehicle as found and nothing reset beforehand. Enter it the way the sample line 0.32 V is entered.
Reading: 30 V
